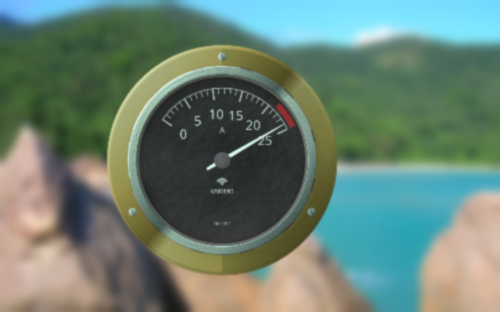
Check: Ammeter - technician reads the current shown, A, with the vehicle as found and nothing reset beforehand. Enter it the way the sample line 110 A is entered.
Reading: 24 A
